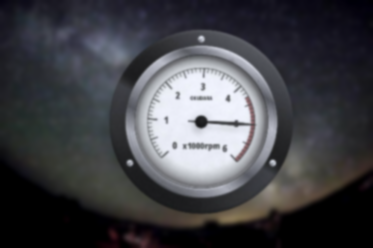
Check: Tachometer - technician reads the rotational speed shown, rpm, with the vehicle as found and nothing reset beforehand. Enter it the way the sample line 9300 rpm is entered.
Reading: 5000 rpm
